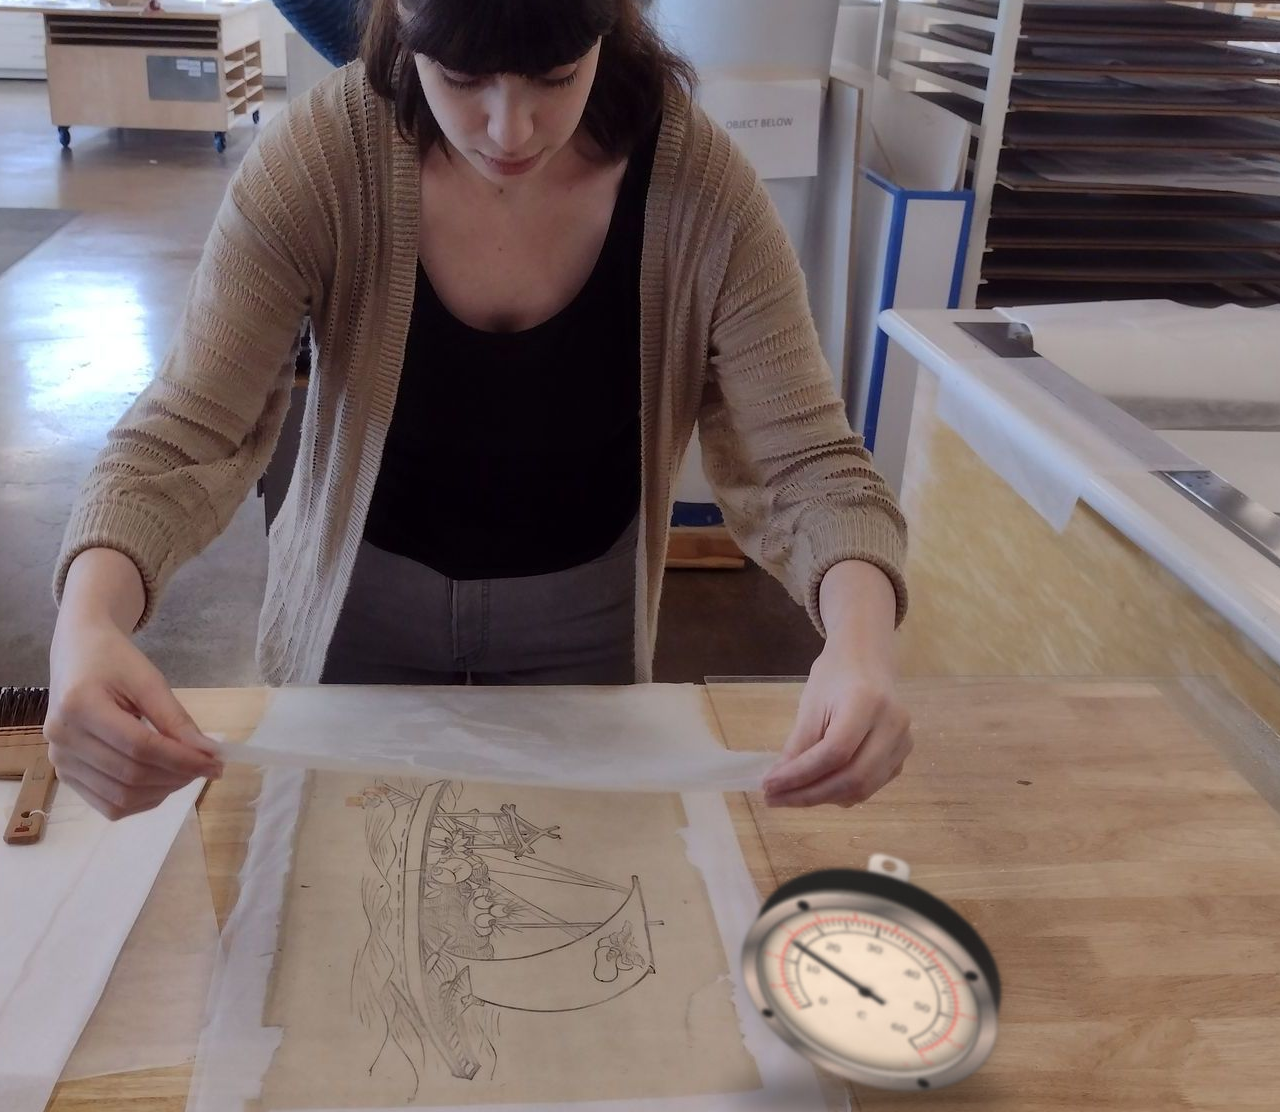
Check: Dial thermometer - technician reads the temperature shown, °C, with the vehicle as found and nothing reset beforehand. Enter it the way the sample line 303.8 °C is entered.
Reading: 15 °C
